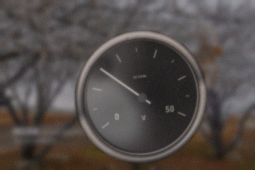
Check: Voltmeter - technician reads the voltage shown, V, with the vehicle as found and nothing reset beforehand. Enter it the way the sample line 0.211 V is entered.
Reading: 15 V
